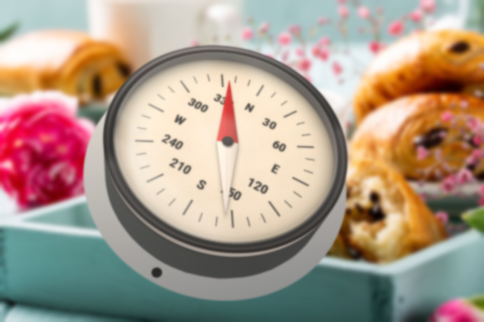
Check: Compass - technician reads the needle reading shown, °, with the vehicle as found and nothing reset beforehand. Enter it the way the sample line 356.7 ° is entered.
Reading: 335 °
